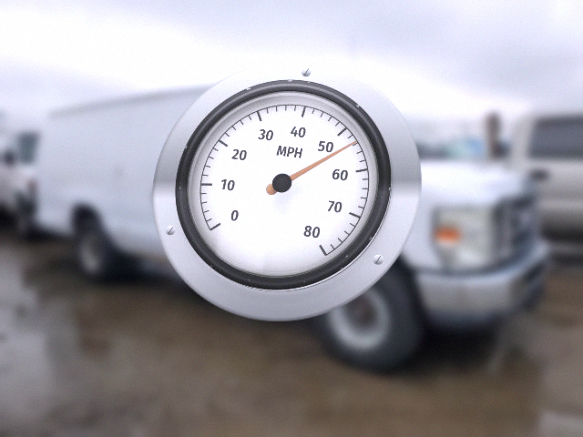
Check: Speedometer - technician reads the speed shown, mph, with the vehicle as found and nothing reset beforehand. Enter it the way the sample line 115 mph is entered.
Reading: 54 mph
